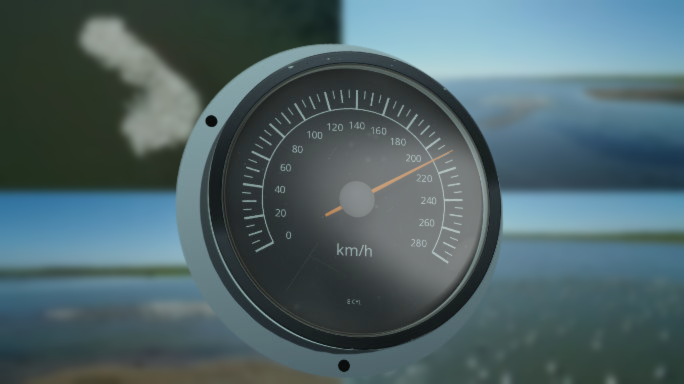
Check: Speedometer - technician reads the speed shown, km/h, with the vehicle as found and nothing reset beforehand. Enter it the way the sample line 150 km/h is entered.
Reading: 210 km/h
